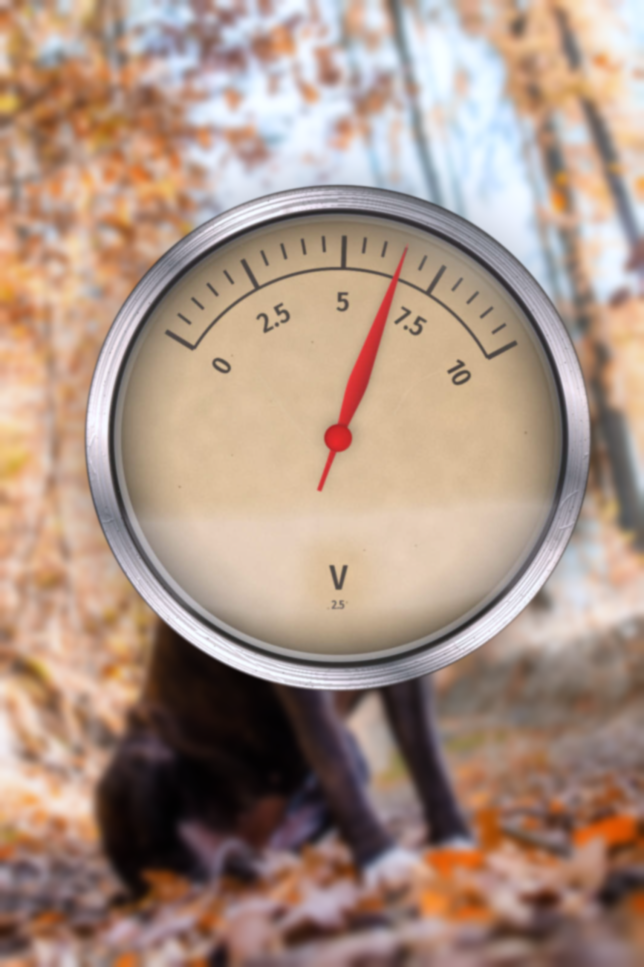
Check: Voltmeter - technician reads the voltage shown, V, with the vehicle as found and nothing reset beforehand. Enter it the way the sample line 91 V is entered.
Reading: 6.5 V
